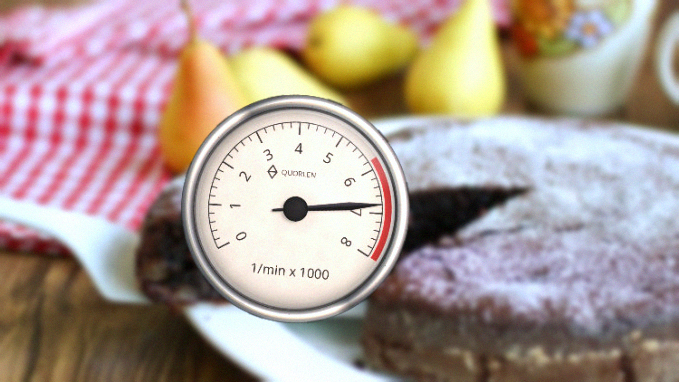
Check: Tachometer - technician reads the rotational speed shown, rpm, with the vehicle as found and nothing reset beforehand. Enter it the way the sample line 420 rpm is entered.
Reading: 6800 rpm
